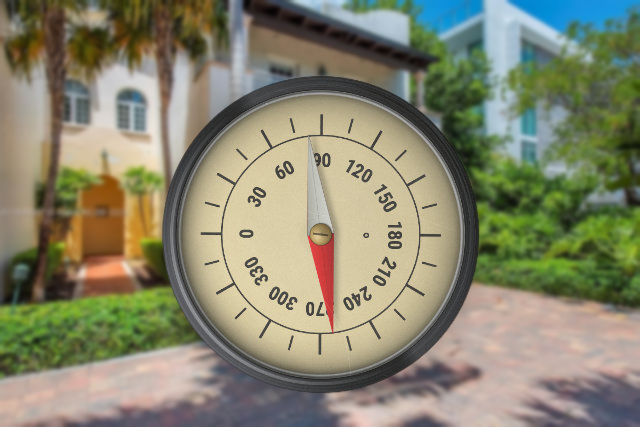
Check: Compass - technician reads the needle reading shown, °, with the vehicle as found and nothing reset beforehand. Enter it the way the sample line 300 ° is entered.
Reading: 262.5 °
